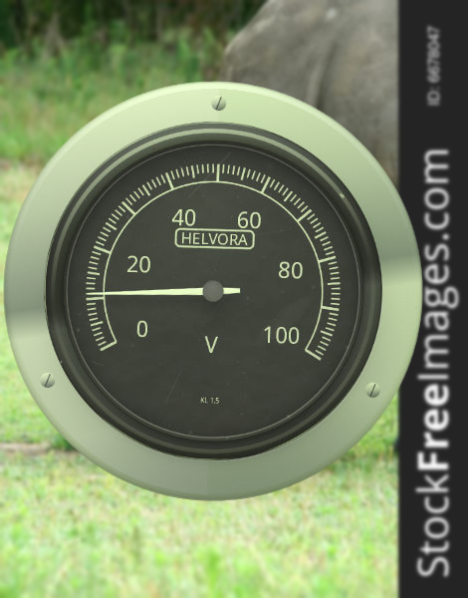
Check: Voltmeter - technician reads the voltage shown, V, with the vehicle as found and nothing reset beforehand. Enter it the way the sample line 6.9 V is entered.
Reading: 11 V
